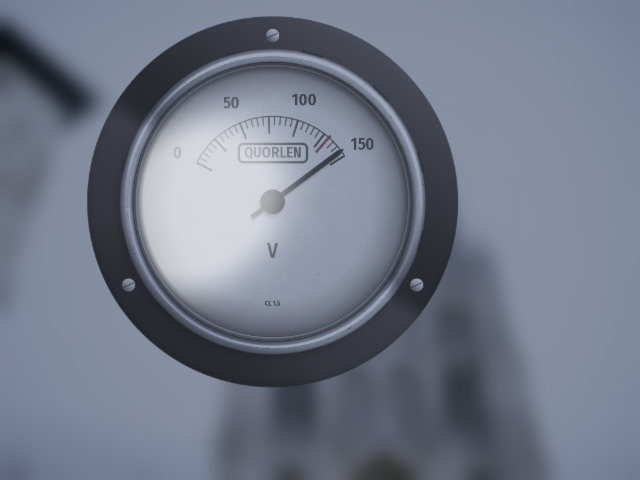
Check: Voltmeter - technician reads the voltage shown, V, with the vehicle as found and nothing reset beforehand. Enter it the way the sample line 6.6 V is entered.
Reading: 145 V
